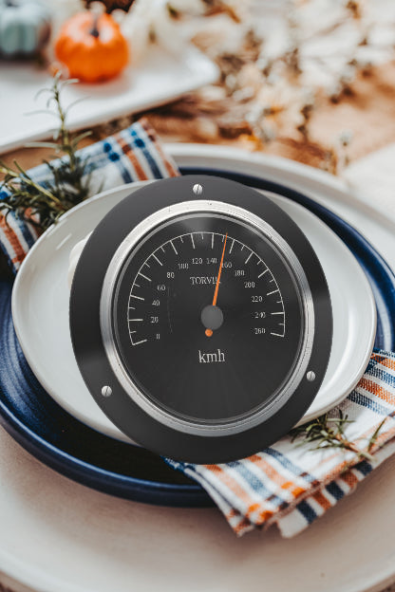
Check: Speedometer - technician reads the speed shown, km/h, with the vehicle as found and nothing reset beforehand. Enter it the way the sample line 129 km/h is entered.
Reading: 150 km/h
